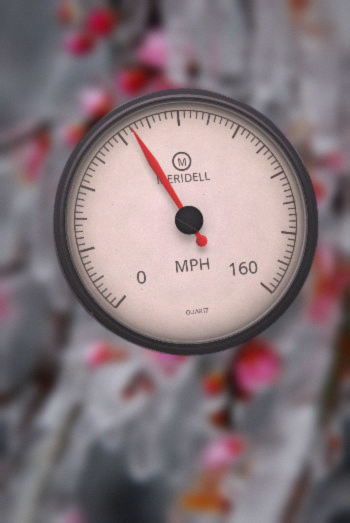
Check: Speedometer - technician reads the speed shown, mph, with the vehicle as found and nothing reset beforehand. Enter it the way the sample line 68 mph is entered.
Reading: 64 mph
